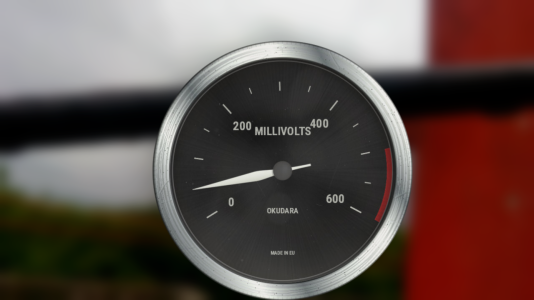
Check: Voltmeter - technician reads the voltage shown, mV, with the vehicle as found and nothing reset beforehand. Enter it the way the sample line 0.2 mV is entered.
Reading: 50 mV
